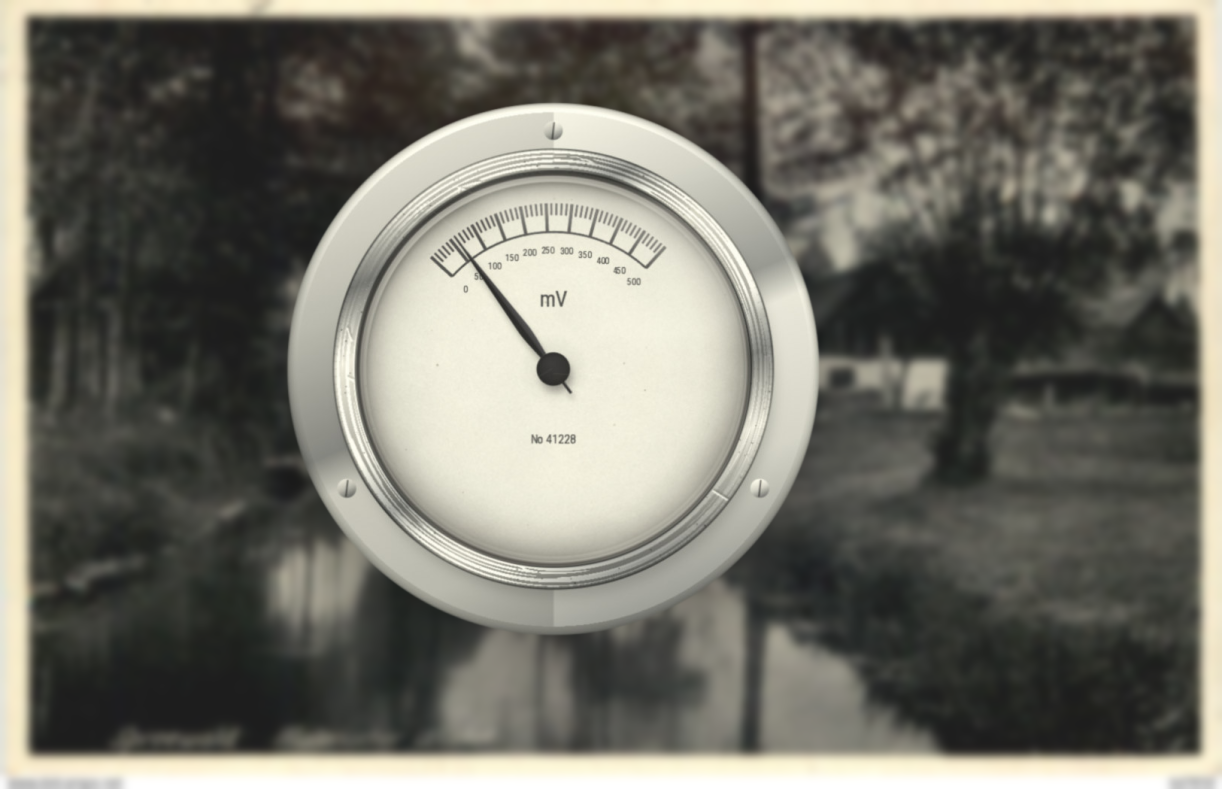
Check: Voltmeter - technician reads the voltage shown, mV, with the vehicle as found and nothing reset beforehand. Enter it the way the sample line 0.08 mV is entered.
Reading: 60 mV
